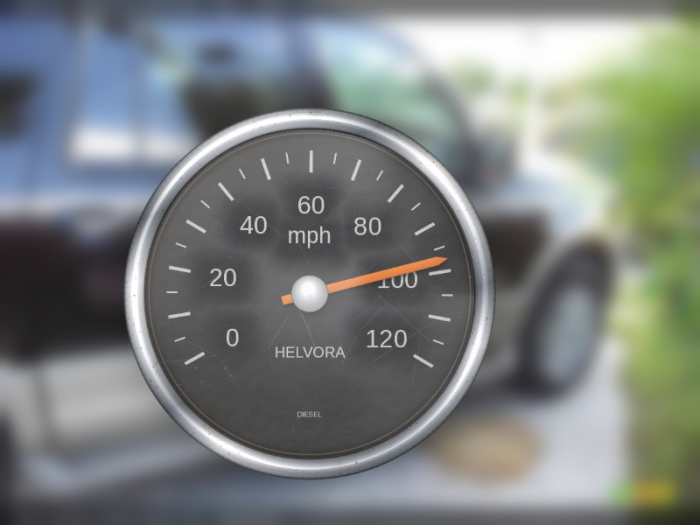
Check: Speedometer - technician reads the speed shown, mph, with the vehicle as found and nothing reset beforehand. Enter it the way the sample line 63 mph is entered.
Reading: 97.5 mph
